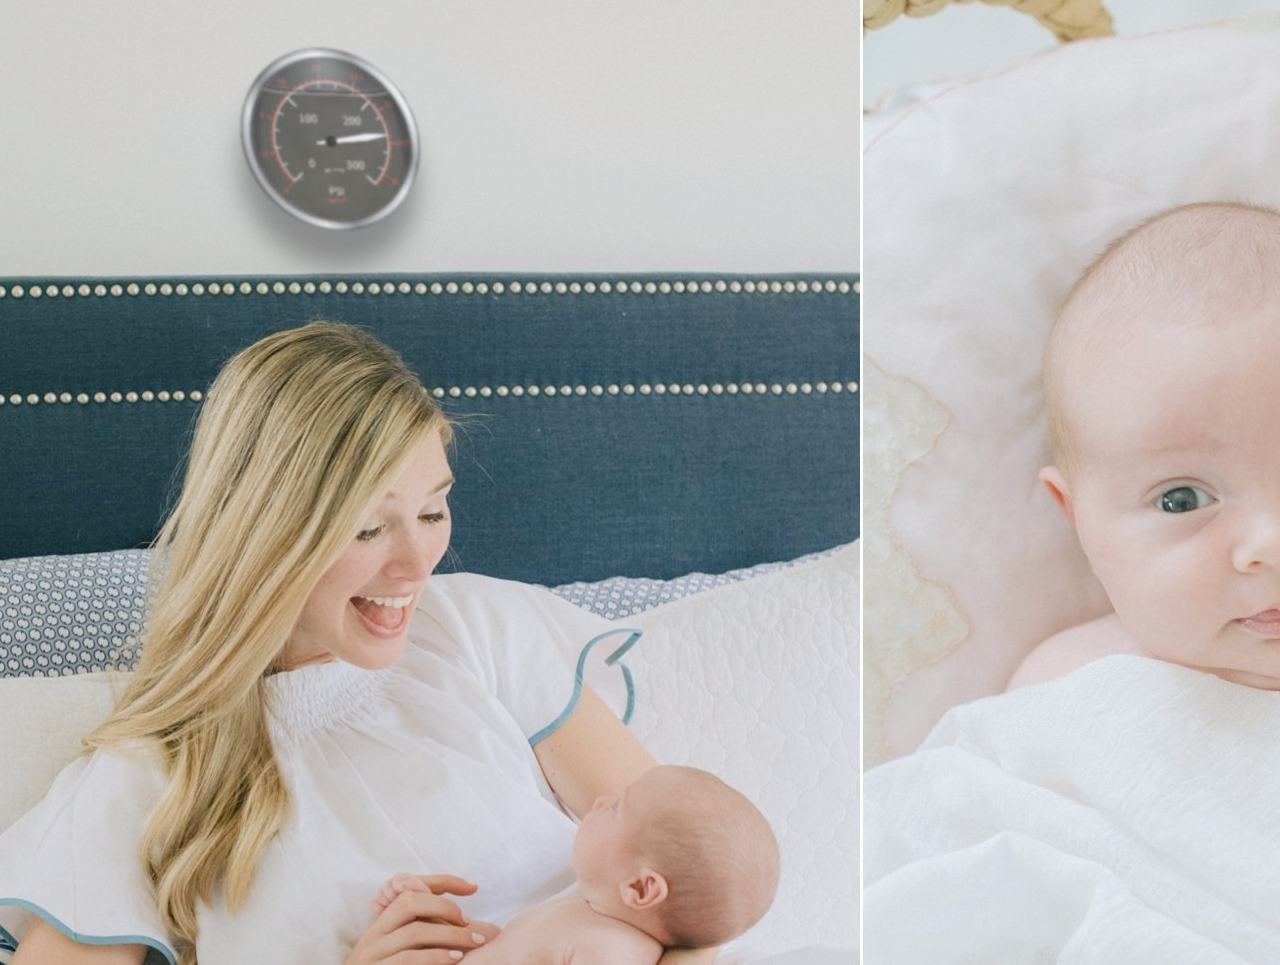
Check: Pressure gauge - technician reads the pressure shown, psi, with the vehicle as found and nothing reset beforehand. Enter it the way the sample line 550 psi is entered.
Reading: 240 psi
